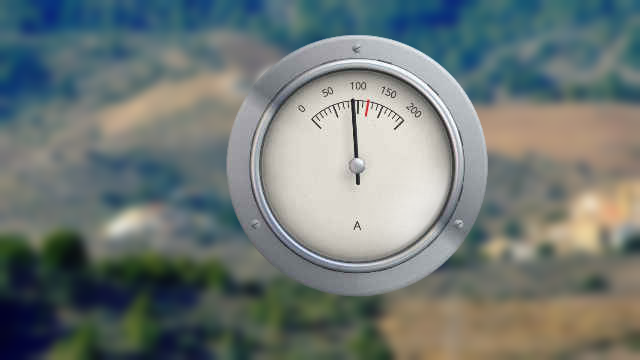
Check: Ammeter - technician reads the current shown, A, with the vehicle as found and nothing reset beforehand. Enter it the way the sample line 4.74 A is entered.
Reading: 90 A
